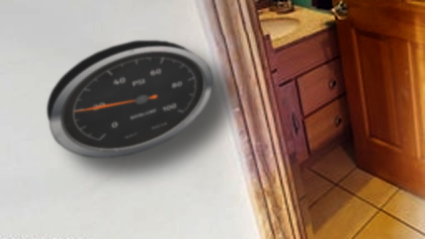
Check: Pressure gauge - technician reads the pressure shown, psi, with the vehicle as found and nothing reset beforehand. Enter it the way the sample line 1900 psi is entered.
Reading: 20 psi
